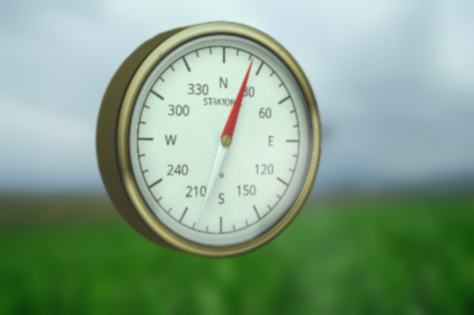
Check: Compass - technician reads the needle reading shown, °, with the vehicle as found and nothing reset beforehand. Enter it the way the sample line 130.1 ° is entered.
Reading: 20 °
